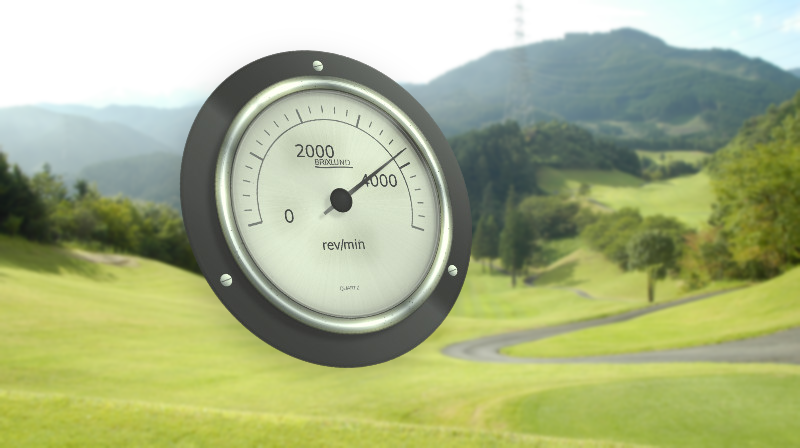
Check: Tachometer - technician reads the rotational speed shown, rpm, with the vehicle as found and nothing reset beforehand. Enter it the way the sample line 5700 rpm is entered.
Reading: 3800 rpm
